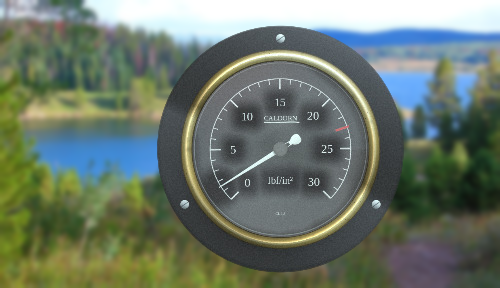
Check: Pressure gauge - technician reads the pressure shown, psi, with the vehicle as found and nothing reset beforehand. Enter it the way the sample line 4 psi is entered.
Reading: 1.5 psi
